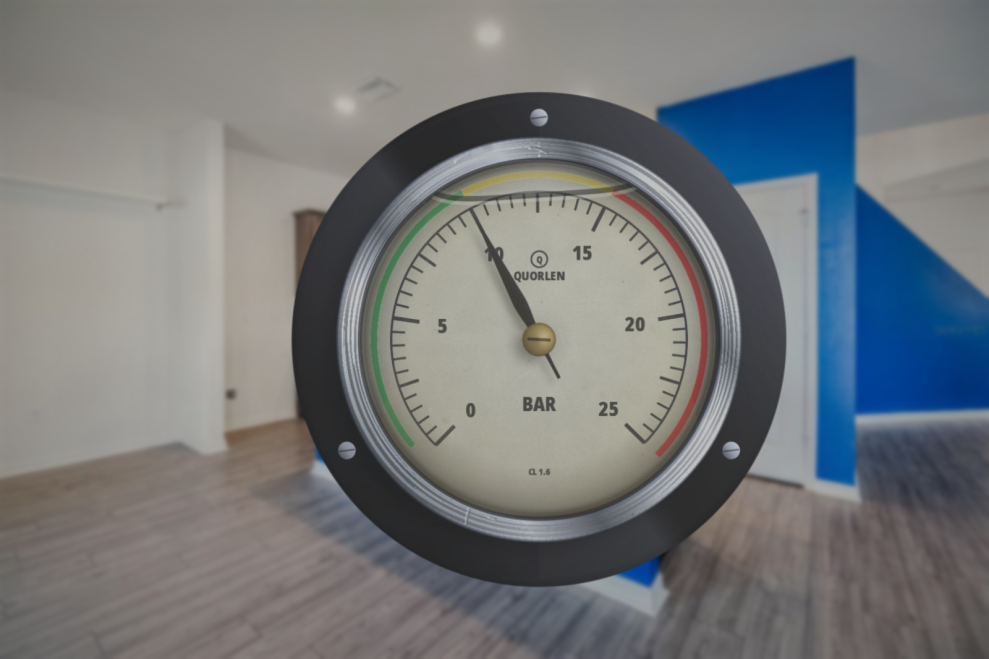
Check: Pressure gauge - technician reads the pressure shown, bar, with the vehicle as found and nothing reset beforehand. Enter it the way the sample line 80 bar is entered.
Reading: 10 bar
